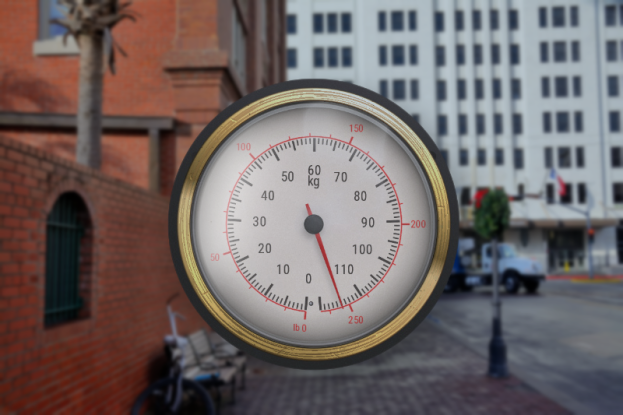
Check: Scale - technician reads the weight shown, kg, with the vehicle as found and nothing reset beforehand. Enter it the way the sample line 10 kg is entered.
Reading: 115 kg
